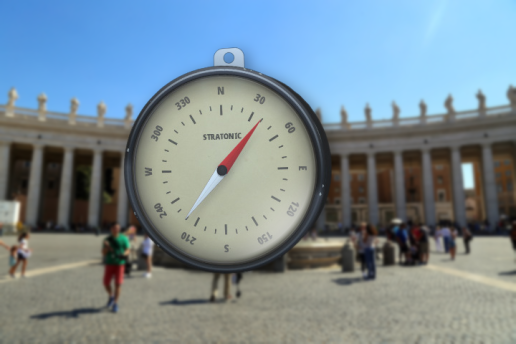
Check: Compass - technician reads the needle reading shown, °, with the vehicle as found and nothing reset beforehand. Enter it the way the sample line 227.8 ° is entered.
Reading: 40 °
